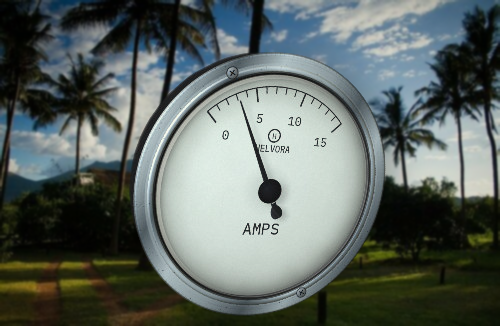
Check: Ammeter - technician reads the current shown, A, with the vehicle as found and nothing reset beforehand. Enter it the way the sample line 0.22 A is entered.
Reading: 3 A
